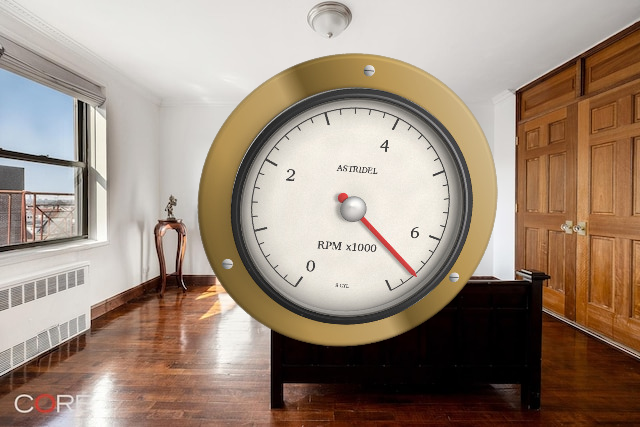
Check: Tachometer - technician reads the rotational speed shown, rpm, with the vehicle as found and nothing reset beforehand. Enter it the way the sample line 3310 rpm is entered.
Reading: 6600 rpm
